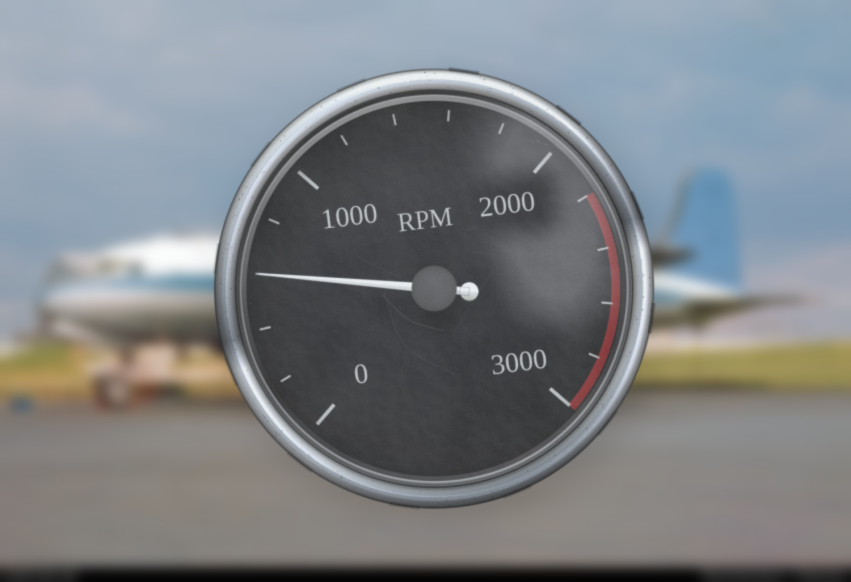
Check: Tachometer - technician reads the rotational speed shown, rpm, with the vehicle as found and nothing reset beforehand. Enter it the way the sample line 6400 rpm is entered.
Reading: 600 rpm
